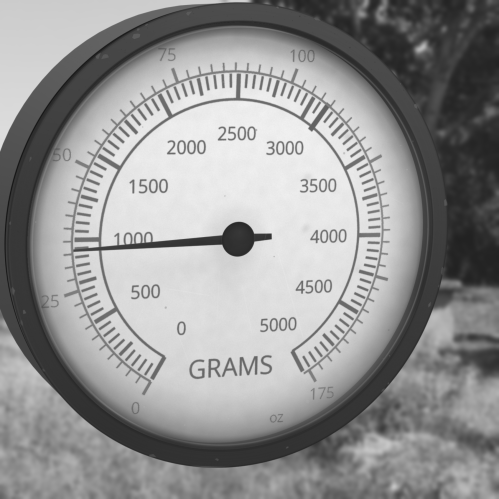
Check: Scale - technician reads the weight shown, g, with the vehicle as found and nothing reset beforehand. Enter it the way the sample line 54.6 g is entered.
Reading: 950 g
